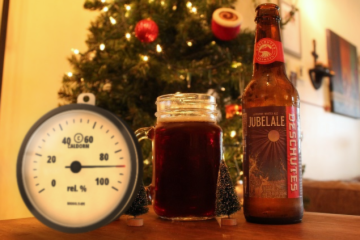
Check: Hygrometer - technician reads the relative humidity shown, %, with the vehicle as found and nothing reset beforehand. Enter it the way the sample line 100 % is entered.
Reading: 88 %
